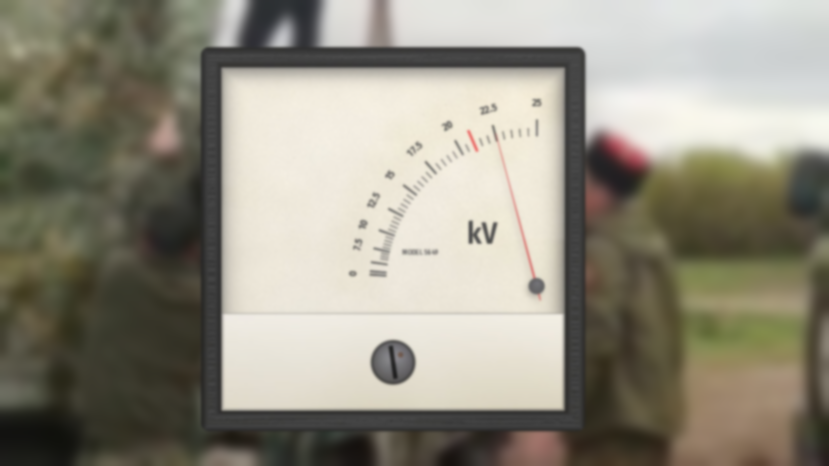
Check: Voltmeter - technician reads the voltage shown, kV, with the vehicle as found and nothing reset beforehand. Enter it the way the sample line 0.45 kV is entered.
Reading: 22.5 kV
